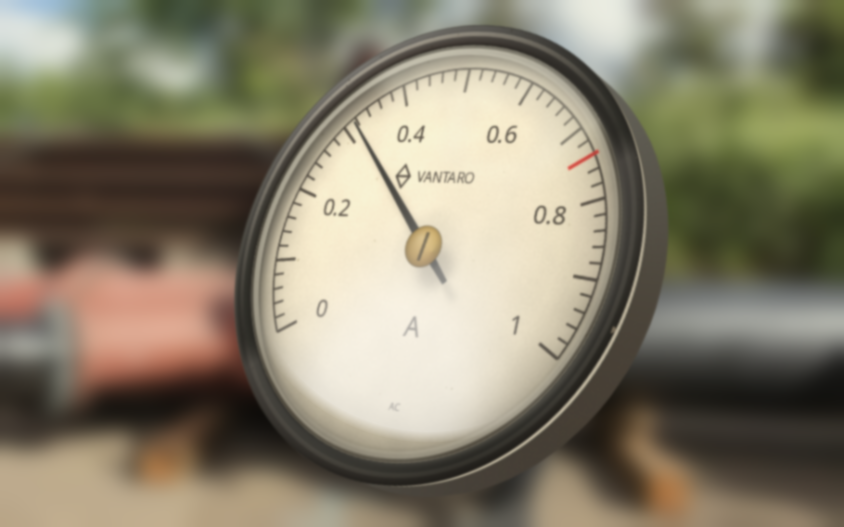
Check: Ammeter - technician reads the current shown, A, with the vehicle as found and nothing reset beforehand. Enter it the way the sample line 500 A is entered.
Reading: 0.32 A
